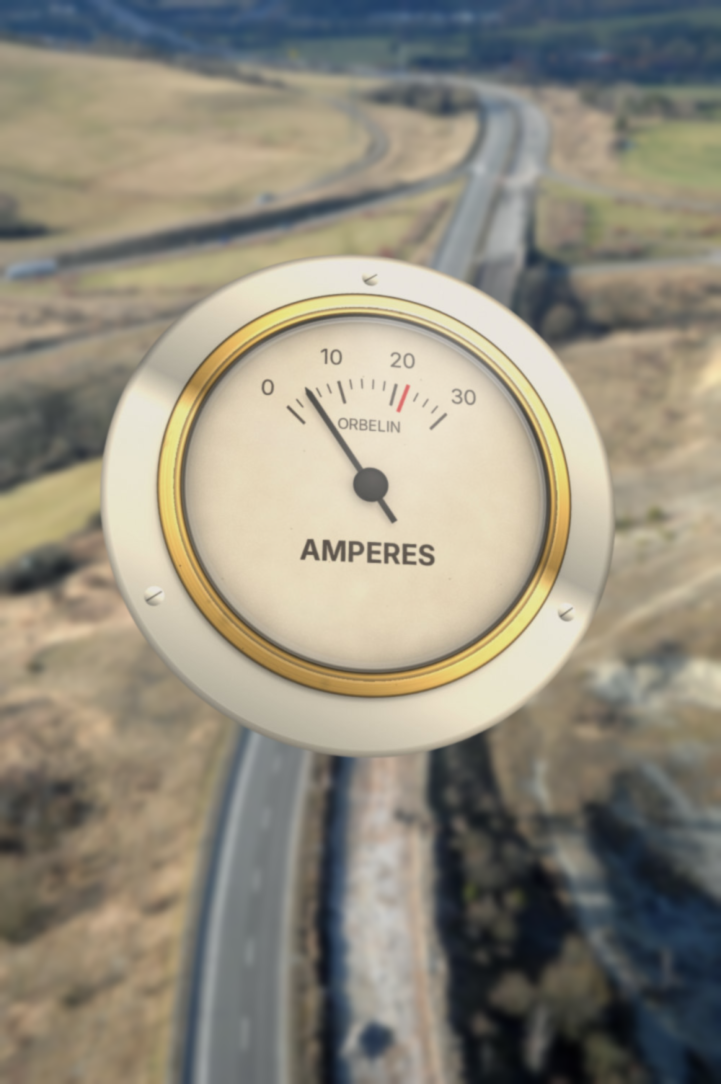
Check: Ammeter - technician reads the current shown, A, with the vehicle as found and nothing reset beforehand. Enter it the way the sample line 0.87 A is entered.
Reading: 4 A
